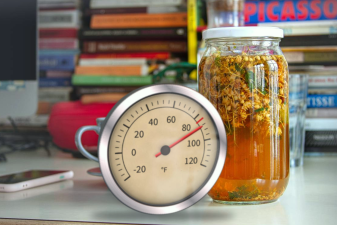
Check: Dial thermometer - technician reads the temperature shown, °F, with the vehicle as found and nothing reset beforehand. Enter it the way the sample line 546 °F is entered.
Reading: 88 °F
